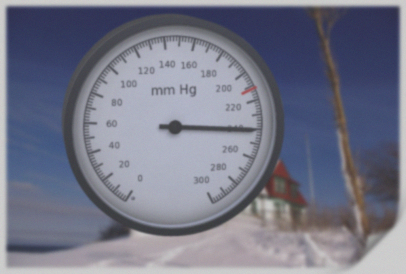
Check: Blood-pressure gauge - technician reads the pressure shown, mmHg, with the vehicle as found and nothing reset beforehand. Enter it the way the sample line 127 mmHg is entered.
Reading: 240 mmHg
